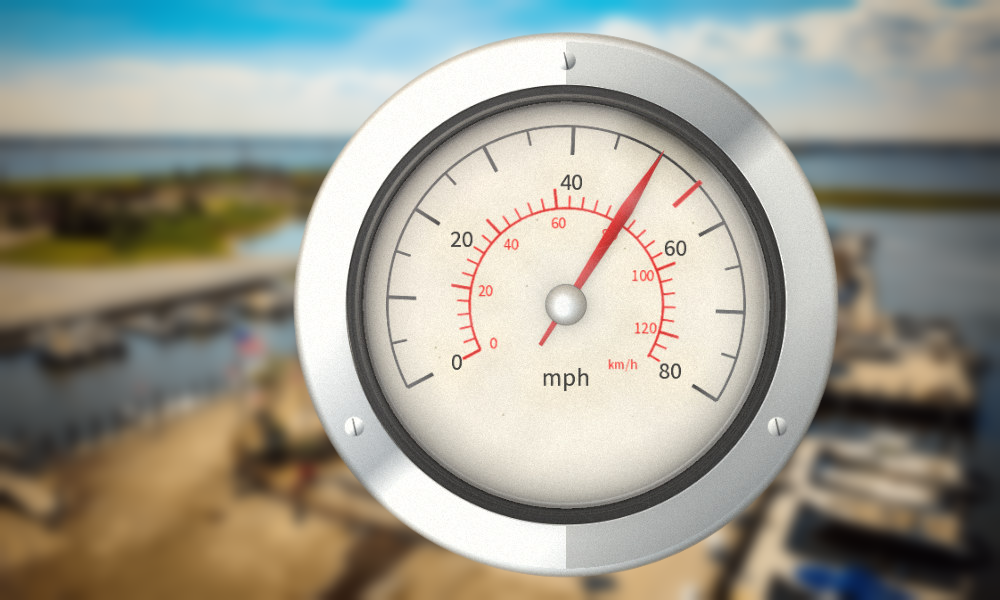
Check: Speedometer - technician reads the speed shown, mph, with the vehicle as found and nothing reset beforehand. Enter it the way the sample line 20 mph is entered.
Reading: 50 mph
